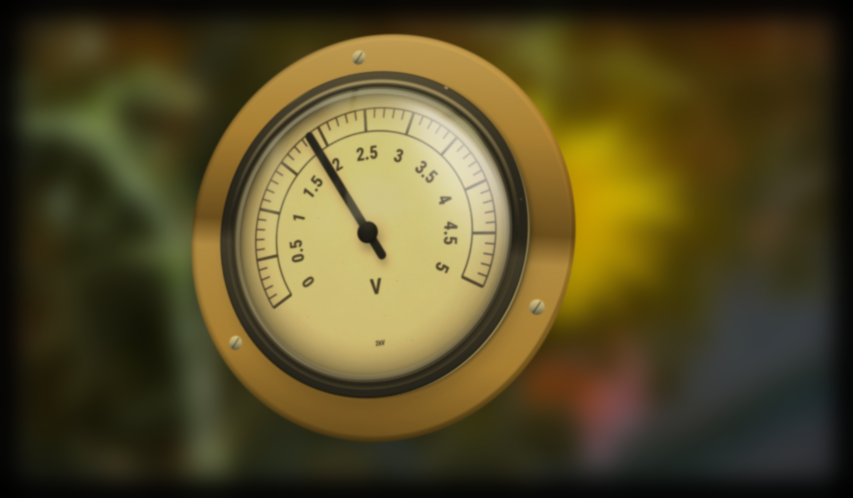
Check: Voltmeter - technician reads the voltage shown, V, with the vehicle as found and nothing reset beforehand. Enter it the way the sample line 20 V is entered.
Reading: 1.9 V
